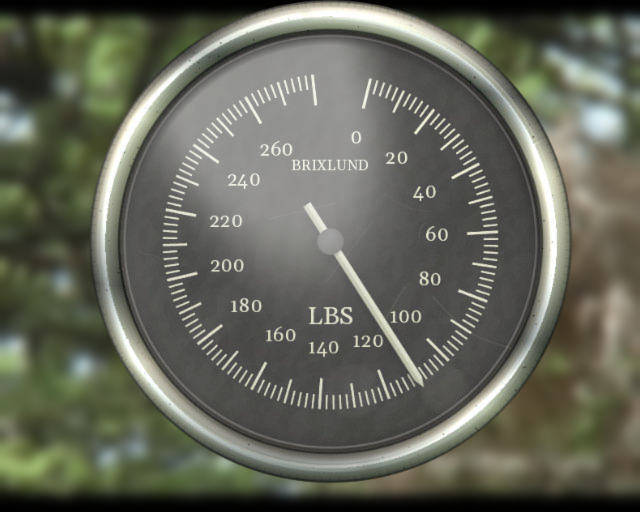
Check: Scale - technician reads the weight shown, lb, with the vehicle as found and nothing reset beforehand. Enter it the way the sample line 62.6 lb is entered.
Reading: 110 lb
